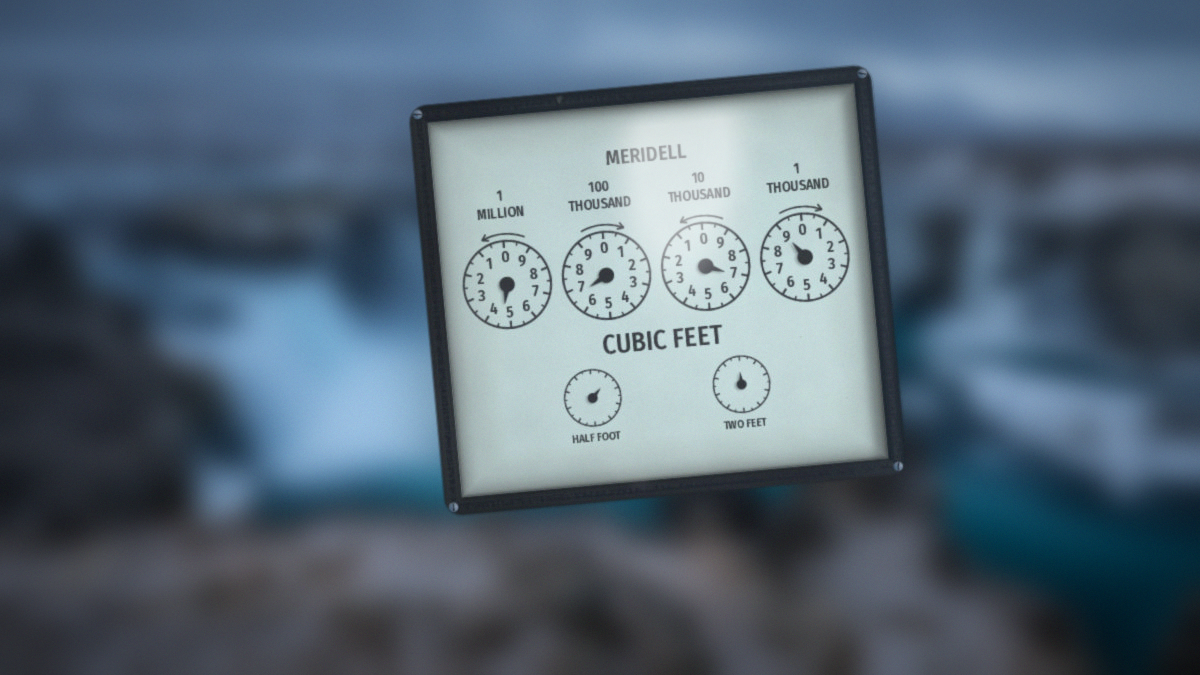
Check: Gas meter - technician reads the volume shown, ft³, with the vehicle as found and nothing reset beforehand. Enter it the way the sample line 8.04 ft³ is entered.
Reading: 466900 ft³
